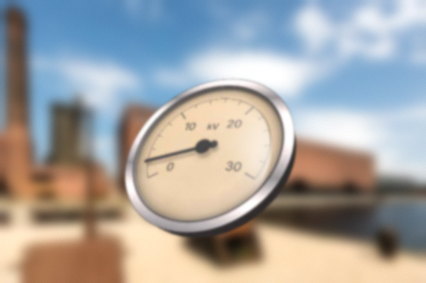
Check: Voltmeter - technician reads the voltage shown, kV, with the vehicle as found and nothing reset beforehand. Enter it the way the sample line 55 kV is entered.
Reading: 2 kV
